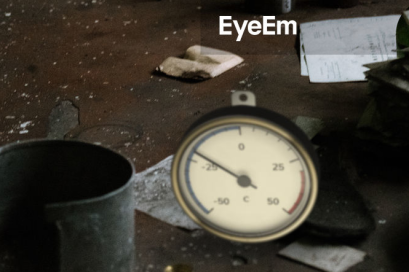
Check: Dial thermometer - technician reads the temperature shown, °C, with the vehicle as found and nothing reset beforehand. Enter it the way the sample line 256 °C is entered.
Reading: -20 °C
